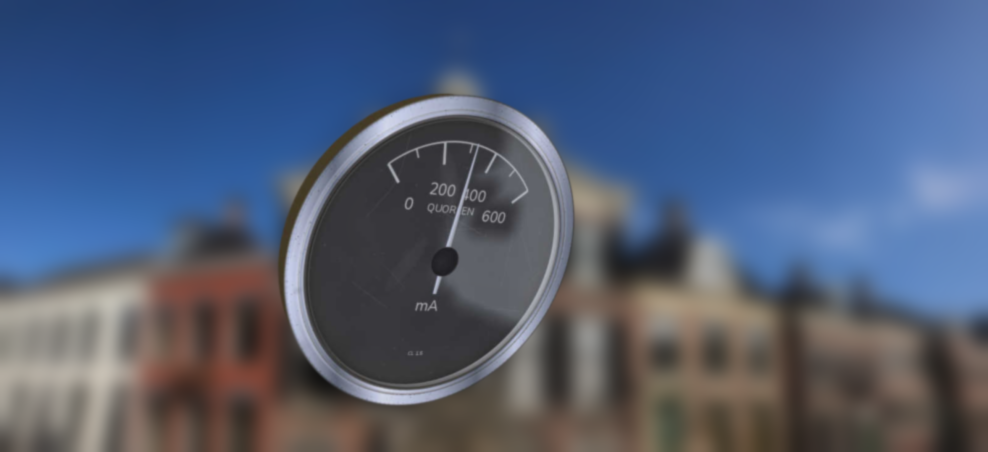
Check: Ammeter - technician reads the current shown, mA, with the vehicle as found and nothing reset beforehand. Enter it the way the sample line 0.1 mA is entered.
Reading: 300 mA
